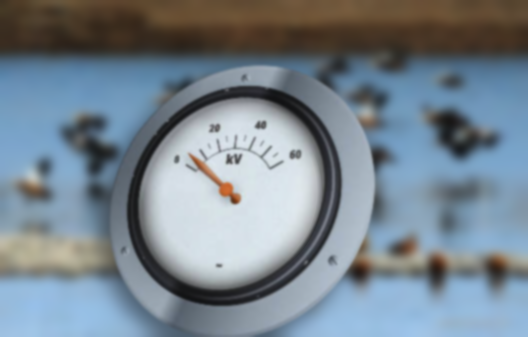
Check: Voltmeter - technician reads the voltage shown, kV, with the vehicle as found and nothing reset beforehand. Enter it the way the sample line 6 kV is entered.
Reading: 5 kV
